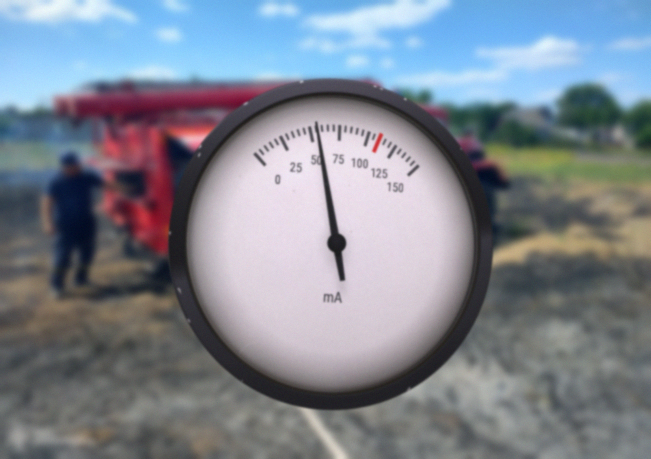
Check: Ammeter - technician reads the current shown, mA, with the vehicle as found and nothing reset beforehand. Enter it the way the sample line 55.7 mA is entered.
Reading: 55 mA
